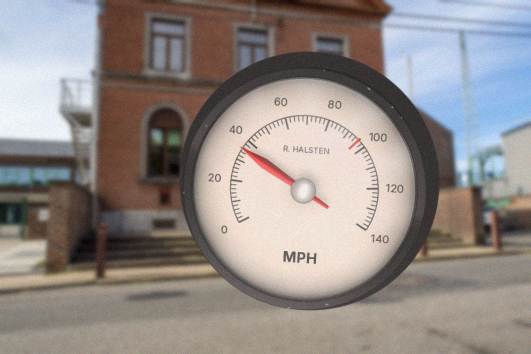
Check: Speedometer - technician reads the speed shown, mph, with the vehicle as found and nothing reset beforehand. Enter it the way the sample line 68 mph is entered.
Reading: 36 mph
